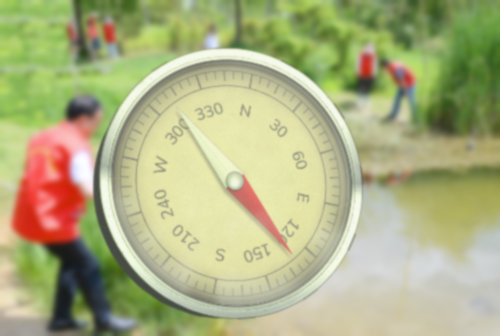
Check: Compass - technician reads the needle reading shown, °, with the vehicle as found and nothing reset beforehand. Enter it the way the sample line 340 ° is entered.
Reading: 130 °
